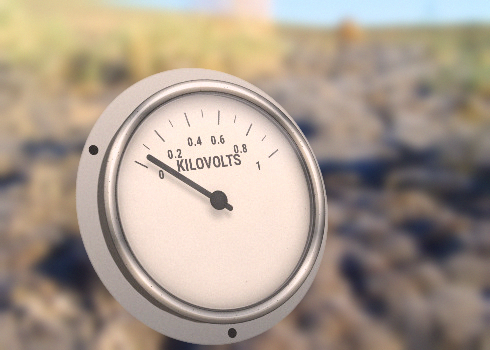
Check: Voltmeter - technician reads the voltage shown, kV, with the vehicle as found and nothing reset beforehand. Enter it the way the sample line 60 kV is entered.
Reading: 0.05 kV
